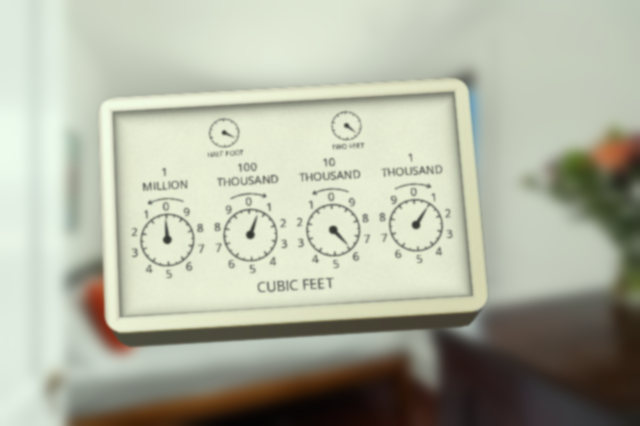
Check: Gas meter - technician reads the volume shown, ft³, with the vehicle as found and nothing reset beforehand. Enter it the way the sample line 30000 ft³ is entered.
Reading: 6100 ft³
